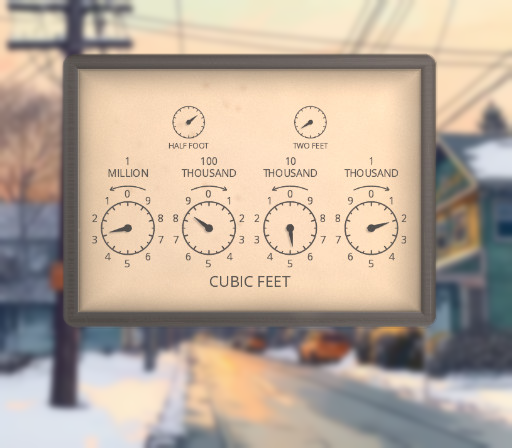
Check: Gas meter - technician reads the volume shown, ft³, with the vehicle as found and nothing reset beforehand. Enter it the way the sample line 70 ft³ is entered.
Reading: 285200 ft³
